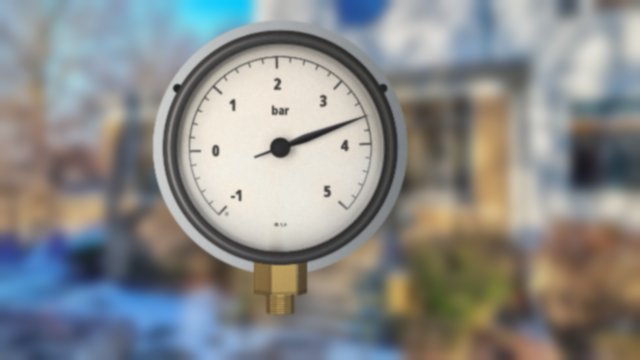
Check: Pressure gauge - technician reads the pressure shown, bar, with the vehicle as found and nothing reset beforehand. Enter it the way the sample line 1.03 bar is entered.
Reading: 3.6 bar
